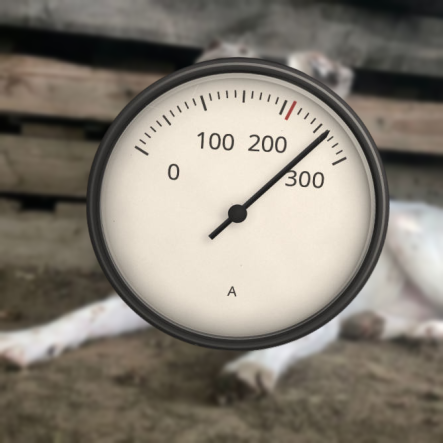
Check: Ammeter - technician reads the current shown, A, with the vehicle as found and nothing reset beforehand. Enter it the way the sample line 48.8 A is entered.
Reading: 260 A
